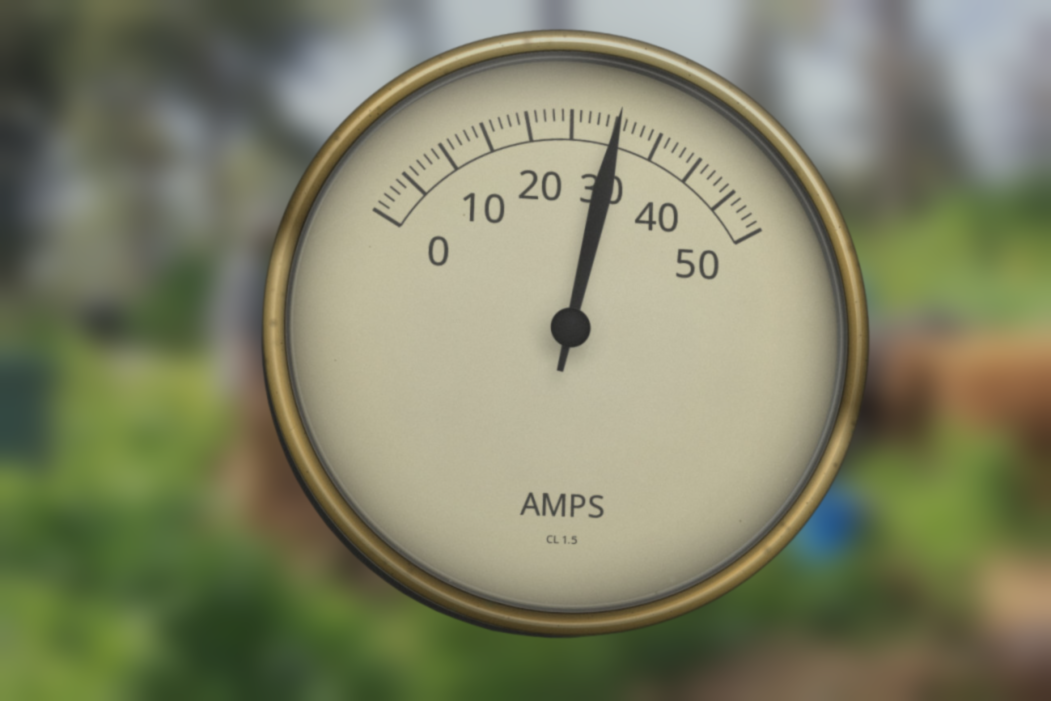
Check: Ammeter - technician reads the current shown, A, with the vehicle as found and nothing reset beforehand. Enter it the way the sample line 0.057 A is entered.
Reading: 30 A
